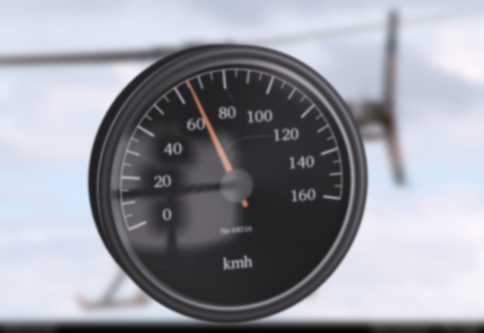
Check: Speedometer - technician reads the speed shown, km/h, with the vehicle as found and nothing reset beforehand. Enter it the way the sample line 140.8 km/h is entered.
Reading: 65 km/h
